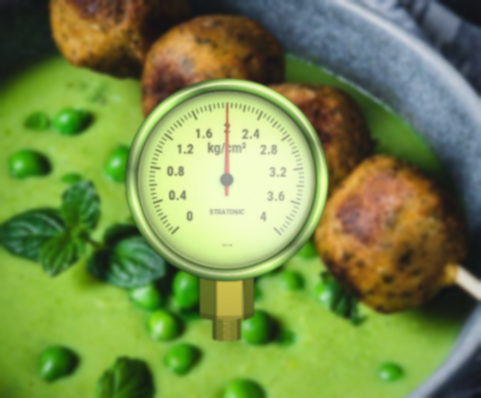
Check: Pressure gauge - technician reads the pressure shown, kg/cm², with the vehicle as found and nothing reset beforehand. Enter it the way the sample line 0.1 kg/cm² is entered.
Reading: 2 kg/cm²
